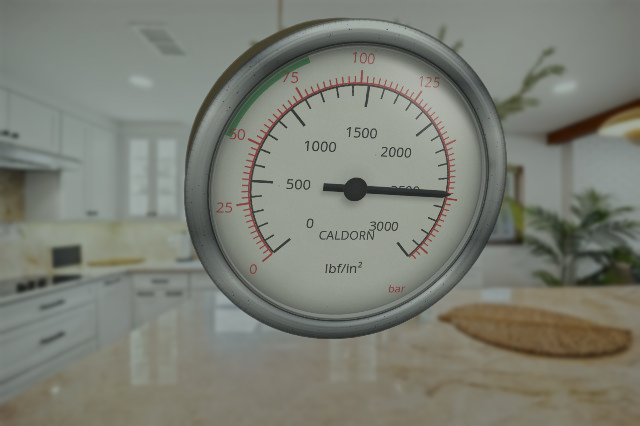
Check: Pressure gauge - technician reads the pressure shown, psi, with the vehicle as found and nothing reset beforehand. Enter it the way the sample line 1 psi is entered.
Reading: 2500 psi
